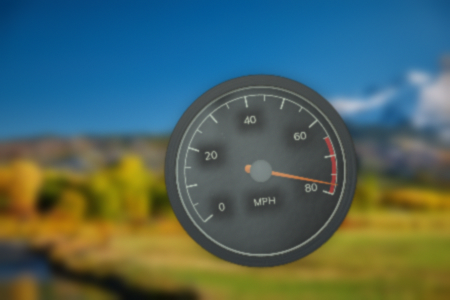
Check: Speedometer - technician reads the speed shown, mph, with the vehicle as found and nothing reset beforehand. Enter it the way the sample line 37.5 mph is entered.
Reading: 77.5 mph
